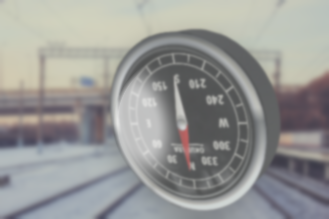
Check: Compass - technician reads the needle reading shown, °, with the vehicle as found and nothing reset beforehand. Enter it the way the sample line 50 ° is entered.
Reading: 0 °
